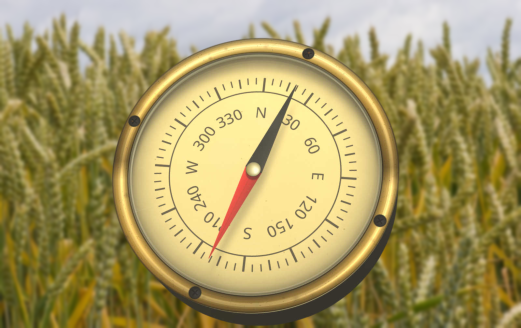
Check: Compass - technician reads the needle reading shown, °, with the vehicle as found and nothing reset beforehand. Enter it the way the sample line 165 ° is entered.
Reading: 200 °
